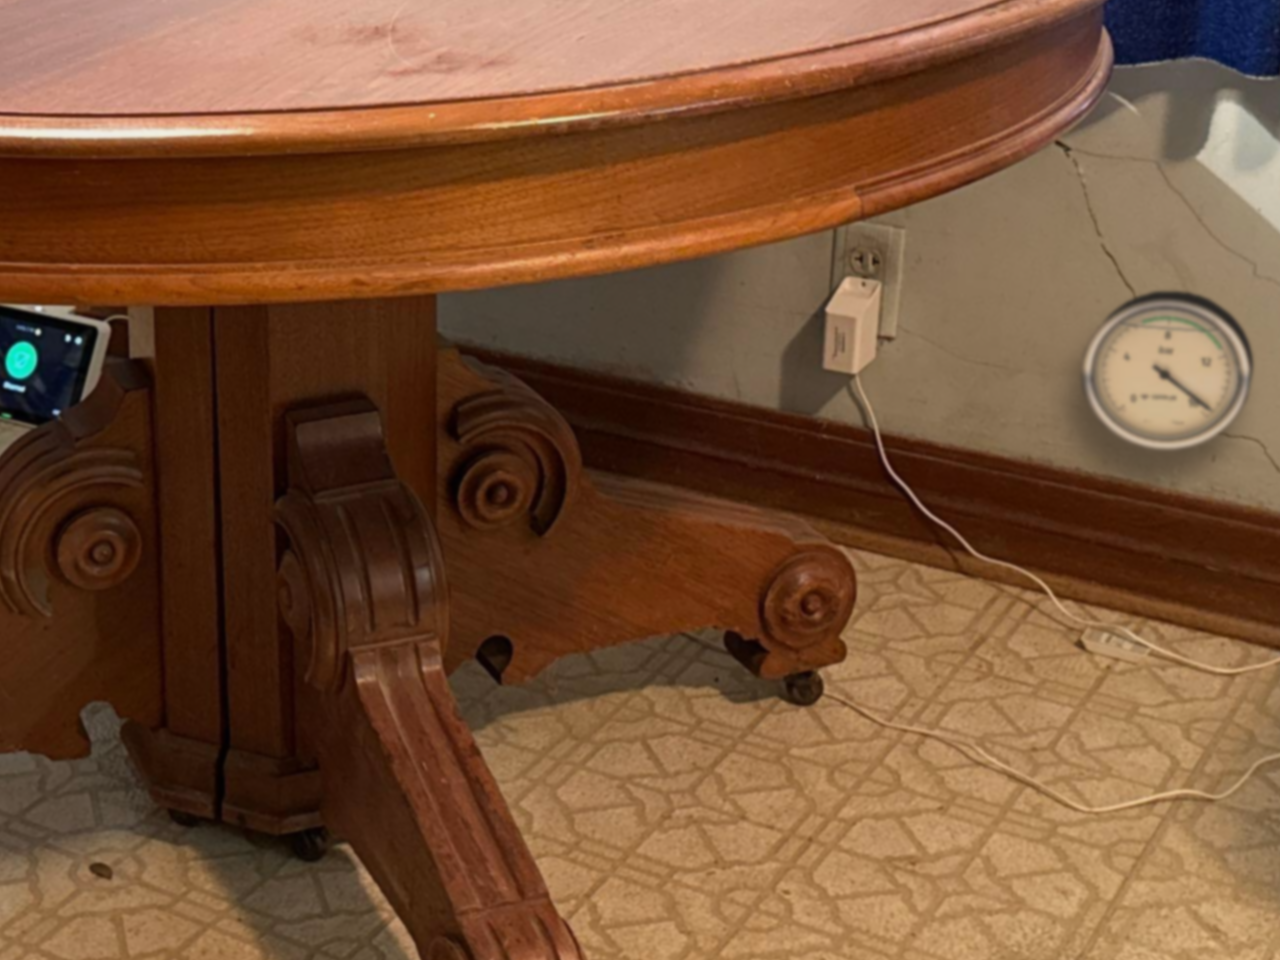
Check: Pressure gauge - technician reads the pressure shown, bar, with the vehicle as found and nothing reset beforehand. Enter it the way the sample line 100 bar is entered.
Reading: 15.5 bar
